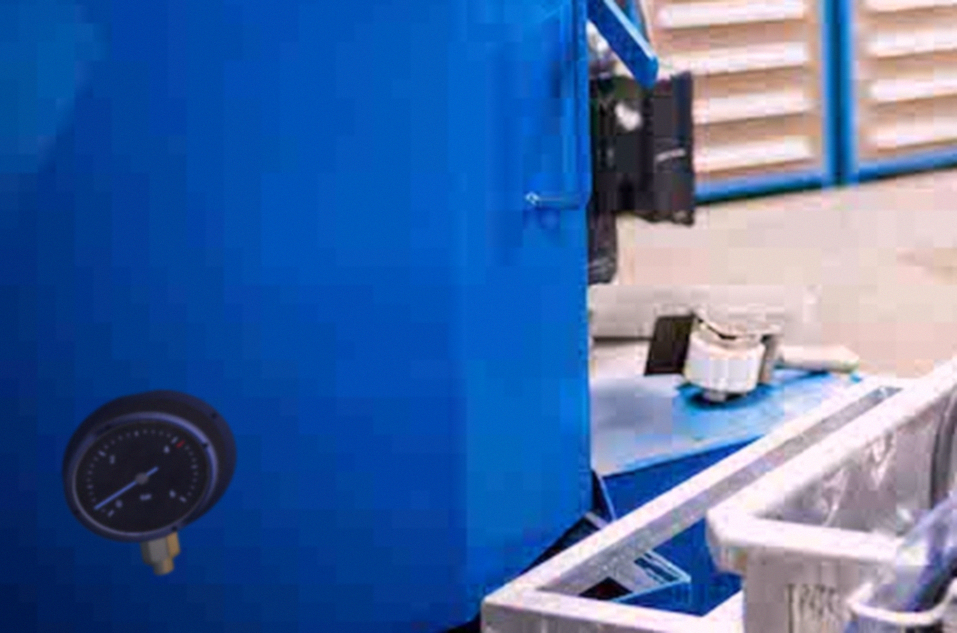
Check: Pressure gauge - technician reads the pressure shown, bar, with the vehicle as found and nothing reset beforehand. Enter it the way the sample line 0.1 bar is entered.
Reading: 0.4 bar
